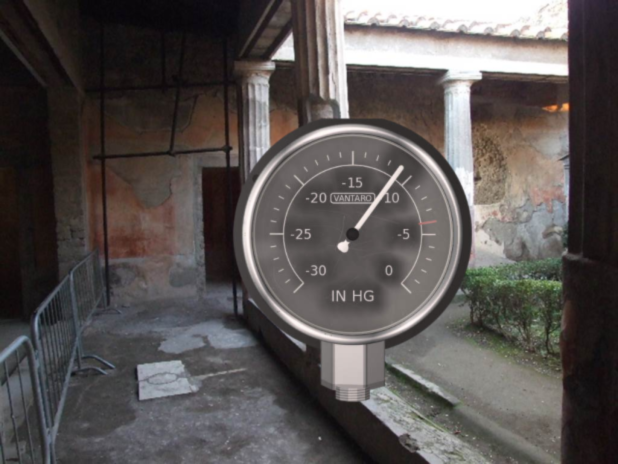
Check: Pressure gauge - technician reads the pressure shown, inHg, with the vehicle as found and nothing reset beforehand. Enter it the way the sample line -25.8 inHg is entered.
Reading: -11 inHg
